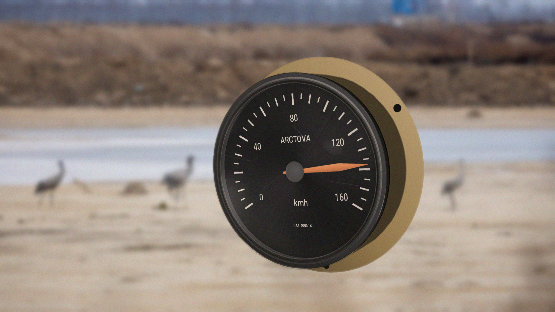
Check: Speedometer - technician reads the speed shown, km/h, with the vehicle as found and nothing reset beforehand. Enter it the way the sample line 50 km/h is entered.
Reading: 137.5 km/h
